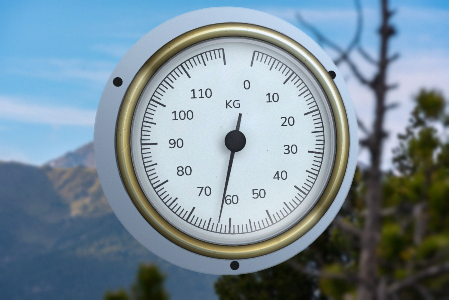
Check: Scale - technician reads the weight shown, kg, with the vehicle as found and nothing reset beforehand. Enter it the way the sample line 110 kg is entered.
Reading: 63 kg
